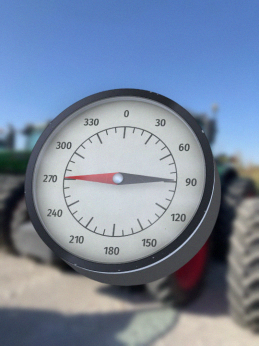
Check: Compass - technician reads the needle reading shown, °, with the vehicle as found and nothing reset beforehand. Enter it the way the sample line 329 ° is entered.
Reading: 270 °
